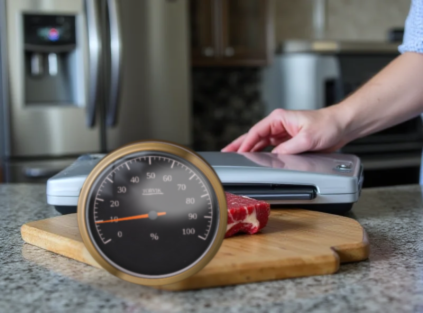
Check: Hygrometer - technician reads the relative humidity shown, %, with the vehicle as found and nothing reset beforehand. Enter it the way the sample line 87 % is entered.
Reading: 10 %
